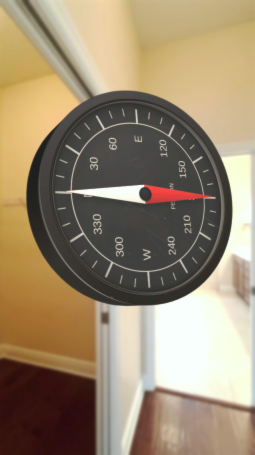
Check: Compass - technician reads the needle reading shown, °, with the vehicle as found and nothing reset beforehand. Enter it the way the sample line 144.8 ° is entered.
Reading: 180 °
